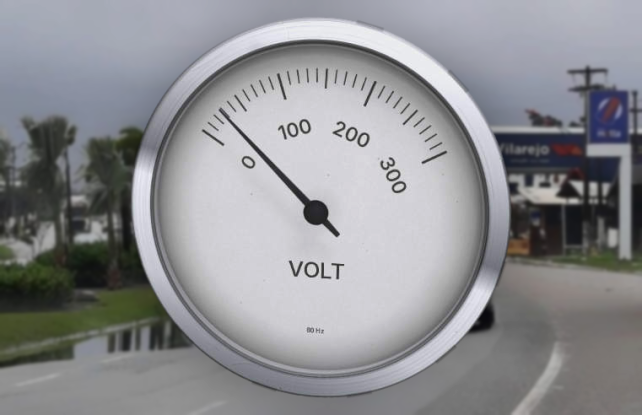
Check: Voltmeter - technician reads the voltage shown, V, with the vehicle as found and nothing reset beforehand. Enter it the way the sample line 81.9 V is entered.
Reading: 30 V
